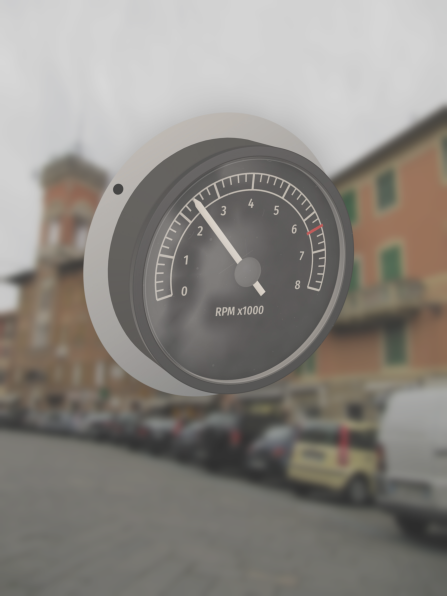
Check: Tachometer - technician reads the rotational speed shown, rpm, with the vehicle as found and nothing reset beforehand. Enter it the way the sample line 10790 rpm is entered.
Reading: 2400 rpm
